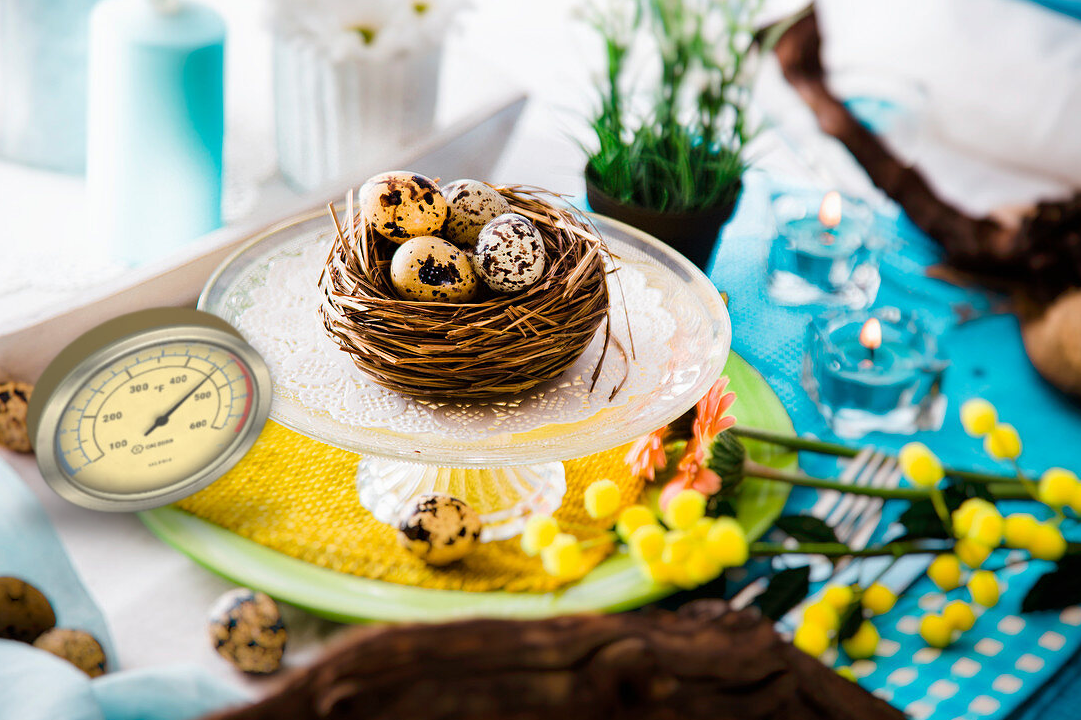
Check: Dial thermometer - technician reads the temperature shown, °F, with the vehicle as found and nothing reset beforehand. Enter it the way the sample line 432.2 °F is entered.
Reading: 450 °F
